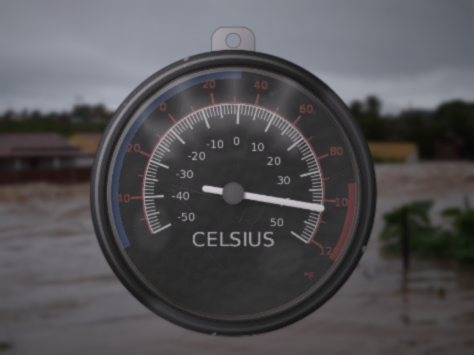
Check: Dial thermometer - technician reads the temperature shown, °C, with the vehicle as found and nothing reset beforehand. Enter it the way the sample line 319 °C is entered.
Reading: 40 °C
